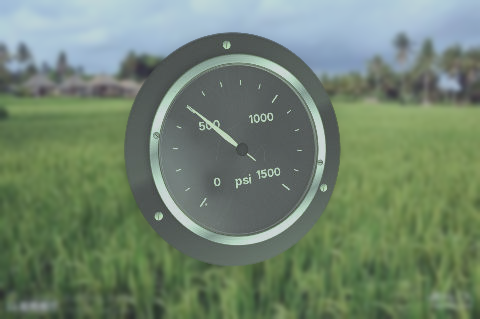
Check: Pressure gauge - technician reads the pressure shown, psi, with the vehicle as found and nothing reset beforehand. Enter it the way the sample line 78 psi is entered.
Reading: 500 psi
